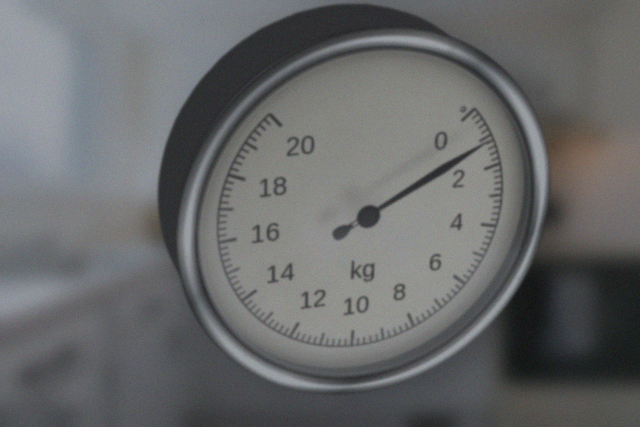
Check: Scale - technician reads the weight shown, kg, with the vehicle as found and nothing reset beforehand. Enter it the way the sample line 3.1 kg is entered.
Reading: 1 kg
